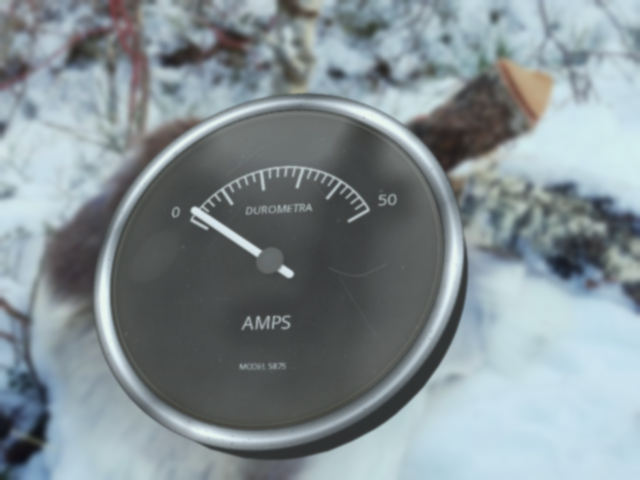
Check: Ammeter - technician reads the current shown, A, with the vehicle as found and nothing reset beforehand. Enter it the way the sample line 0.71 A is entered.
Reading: 2 A
